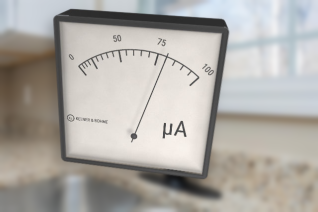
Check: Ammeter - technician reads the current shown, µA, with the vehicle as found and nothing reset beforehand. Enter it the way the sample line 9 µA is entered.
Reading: 80 µA
